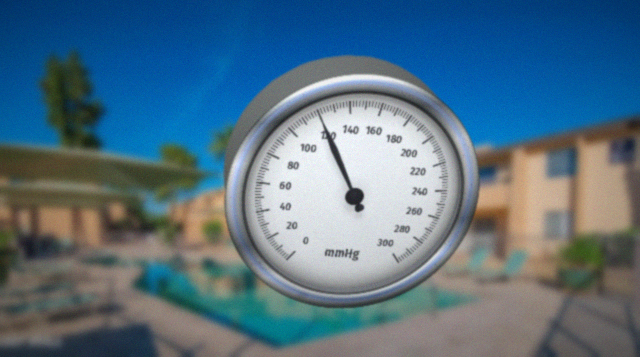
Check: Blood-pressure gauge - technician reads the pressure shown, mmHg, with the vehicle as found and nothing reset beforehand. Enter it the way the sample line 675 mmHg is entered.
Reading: 120 mmHg
